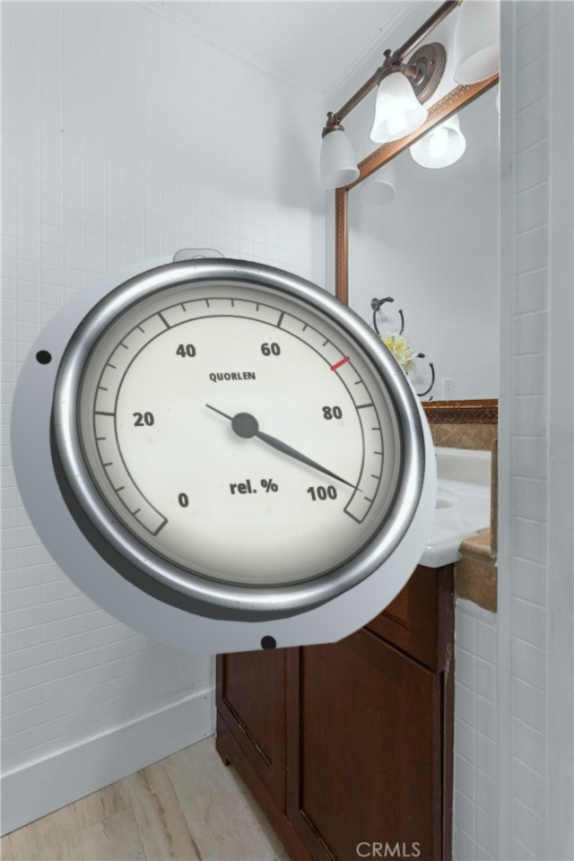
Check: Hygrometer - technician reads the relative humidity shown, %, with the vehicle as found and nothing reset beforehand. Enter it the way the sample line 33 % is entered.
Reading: 96 %
